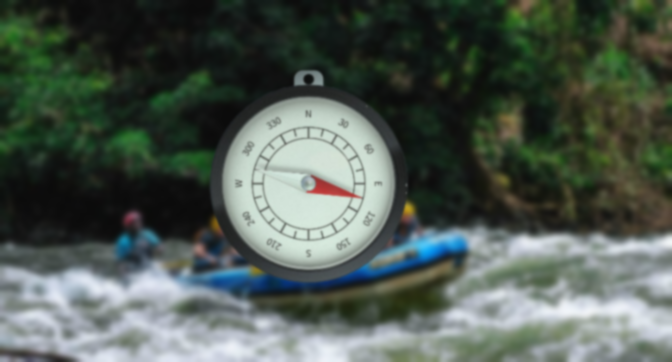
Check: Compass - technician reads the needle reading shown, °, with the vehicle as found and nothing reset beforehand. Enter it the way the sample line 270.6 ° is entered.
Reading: 105 °
